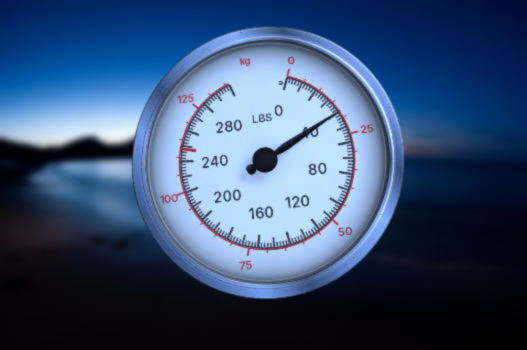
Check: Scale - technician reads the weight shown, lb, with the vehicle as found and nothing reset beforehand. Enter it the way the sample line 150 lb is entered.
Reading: 40 lb
